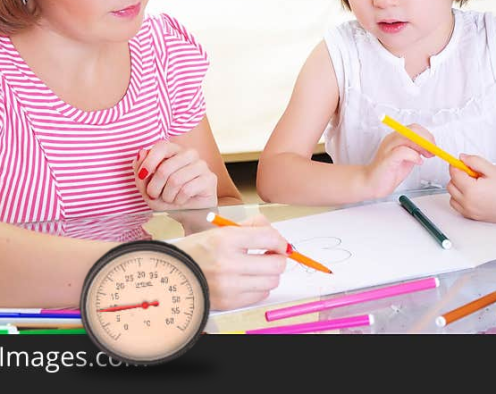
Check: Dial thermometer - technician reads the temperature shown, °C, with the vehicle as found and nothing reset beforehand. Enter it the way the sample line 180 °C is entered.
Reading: 10 °C
